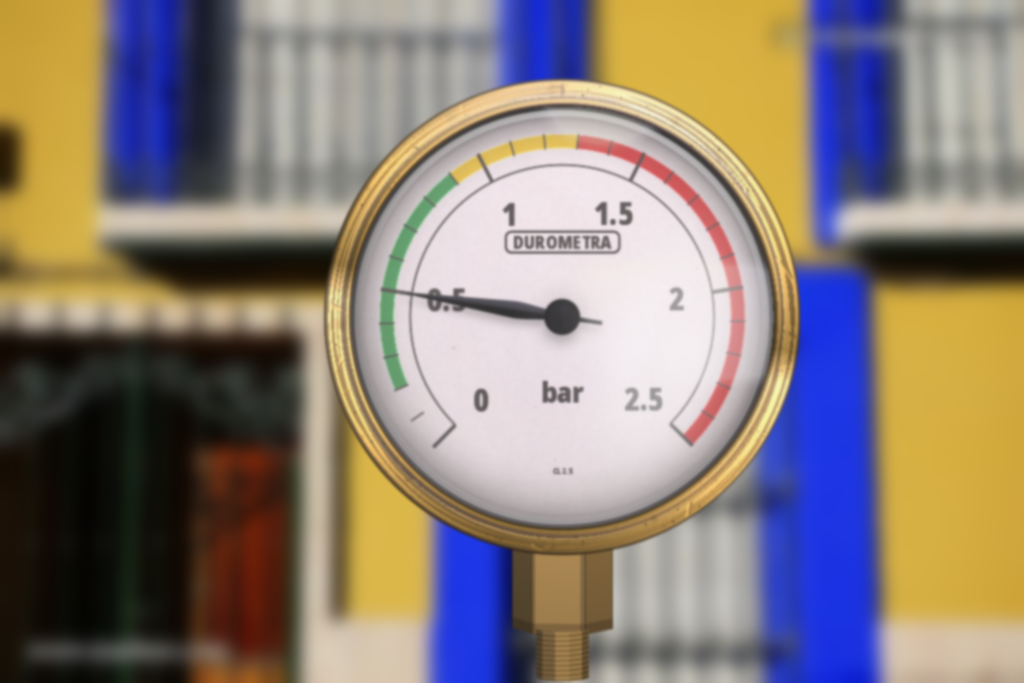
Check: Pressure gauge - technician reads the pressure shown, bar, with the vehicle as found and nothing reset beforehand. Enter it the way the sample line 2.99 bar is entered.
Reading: 0.5 bar
